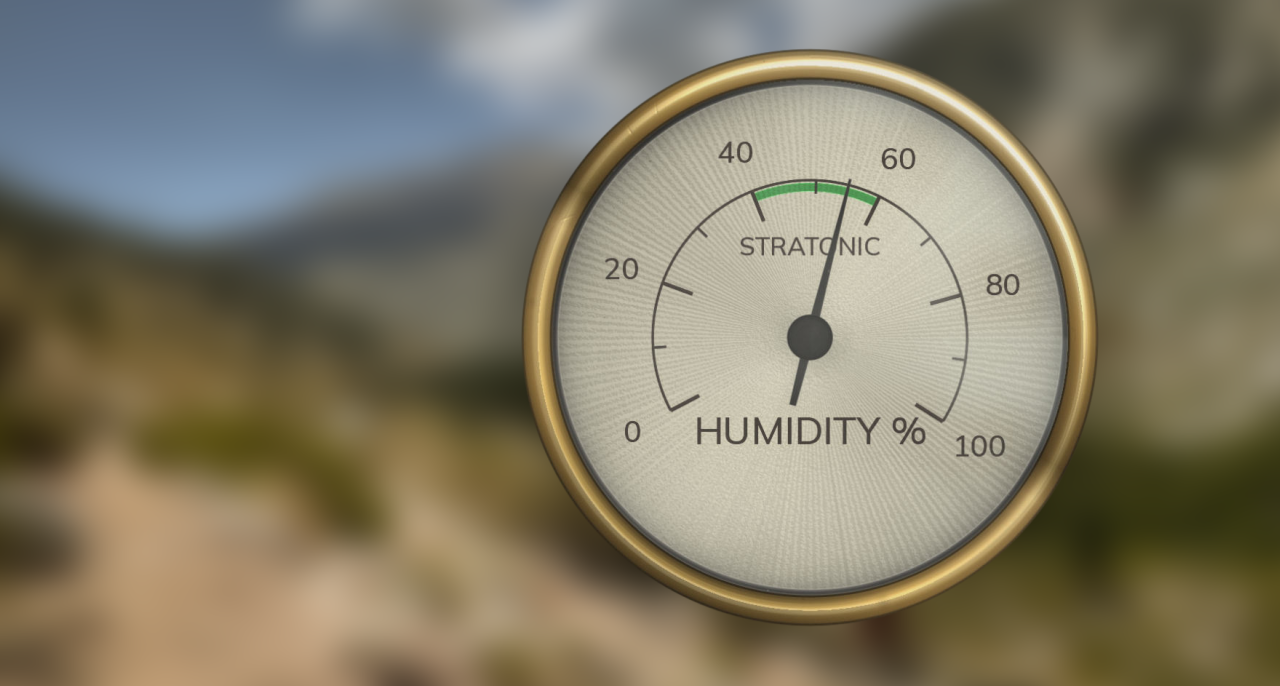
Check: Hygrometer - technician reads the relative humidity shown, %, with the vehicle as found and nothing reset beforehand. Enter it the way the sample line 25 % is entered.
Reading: 55 %
